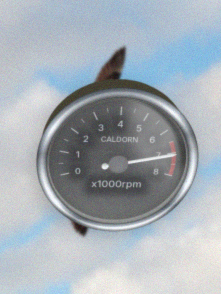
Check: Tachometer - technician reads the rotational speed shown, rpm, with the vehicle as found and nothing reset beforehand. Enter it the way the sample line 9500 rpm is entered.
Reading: 7000 rpm
